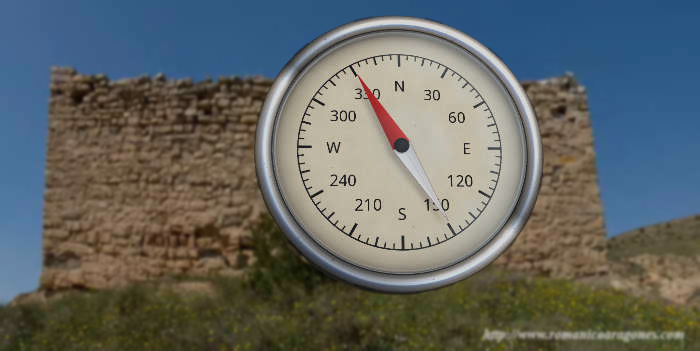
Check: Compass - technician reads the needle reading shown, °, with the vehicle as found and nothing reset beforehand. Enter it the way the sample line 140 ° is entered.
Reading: 330 °
